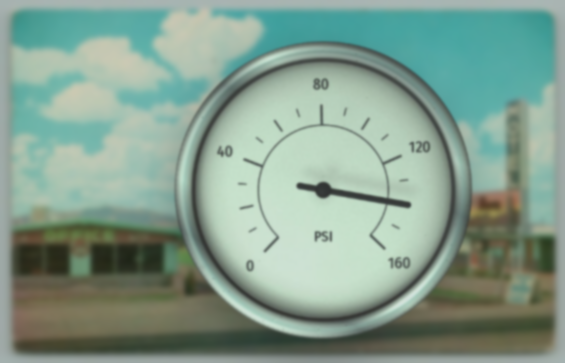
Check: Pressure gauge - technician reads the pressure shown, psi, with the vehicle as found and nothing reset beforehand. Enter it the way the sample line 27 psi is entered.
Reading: 140 psi
